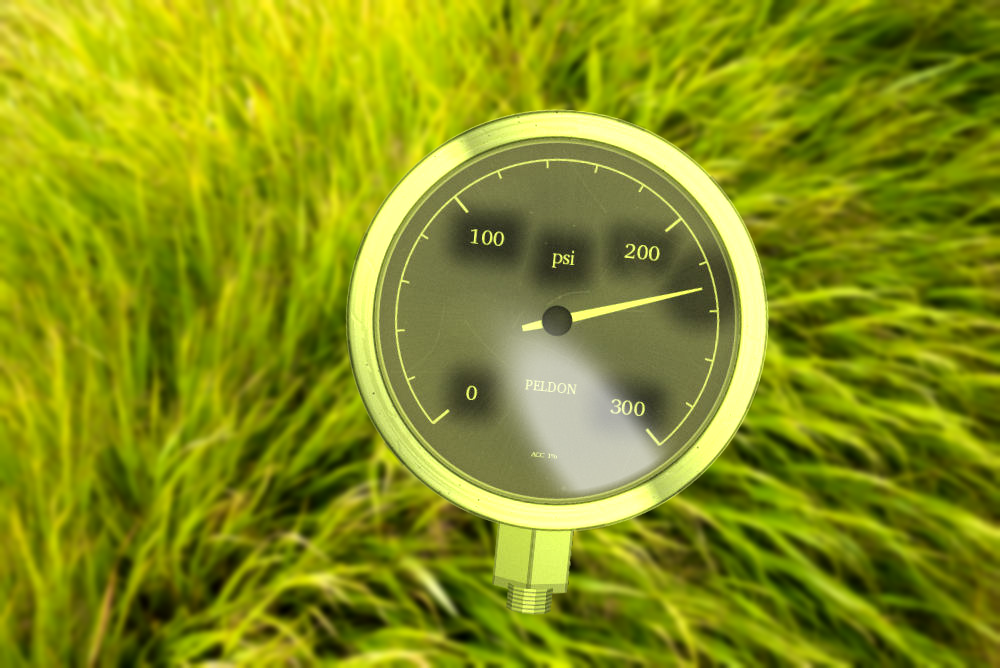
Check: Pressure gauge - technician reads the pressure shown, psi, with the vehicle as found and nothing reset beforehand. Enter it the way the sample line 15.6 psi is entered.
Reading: 230 psi
